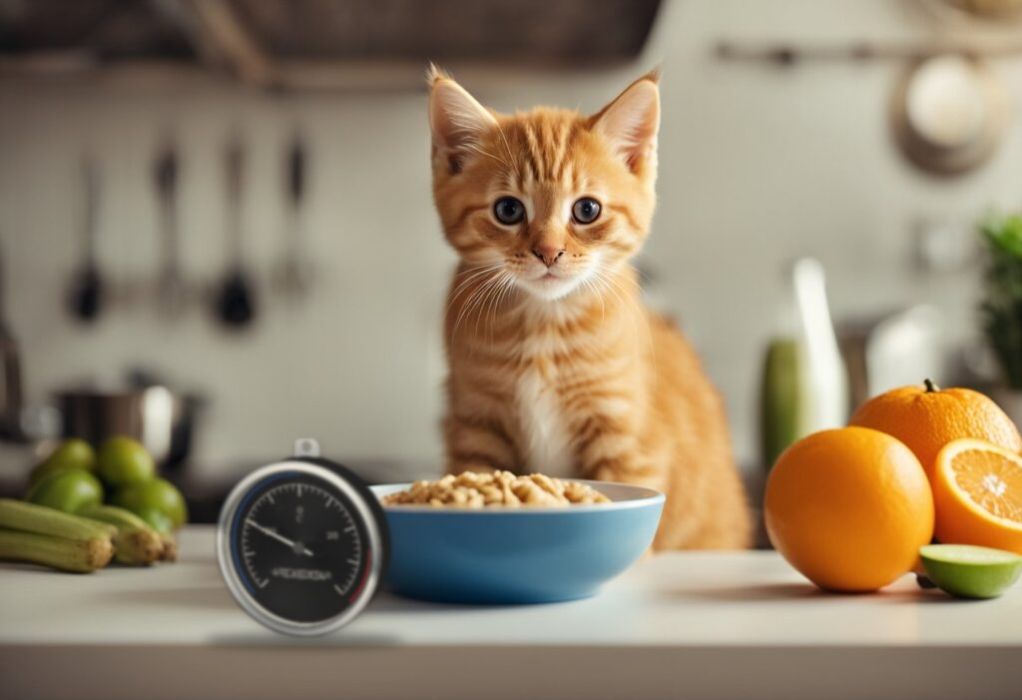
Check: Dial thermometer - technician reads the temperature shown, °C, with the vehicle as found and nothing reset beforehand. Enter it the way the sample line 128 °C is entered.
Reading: -20 °C
